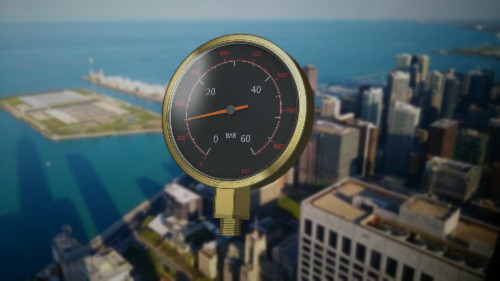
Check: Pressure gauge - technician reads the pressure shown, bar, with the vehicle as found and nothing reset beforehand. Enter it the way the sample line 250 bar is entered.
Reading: 10 bar
